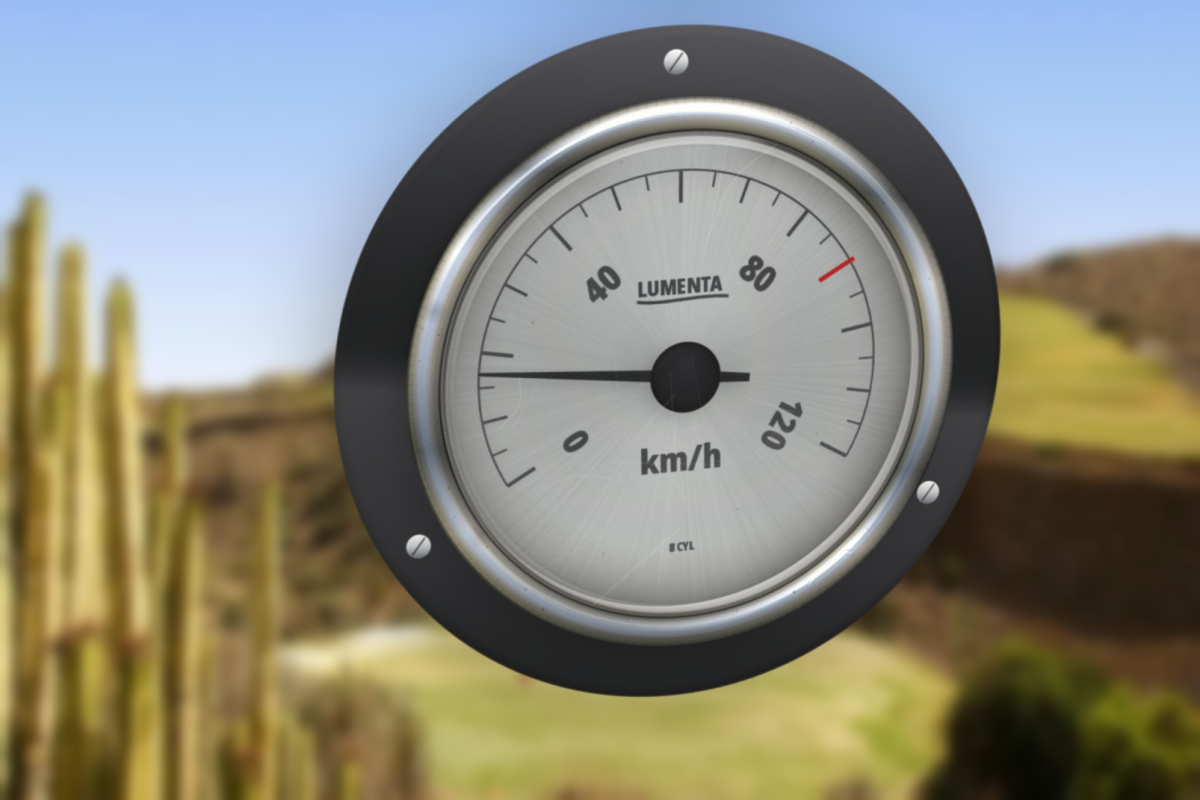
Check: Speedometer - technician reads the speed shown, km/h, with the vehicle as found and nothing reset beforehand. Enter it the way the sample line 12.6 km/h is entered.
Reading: 17.5 km/h
